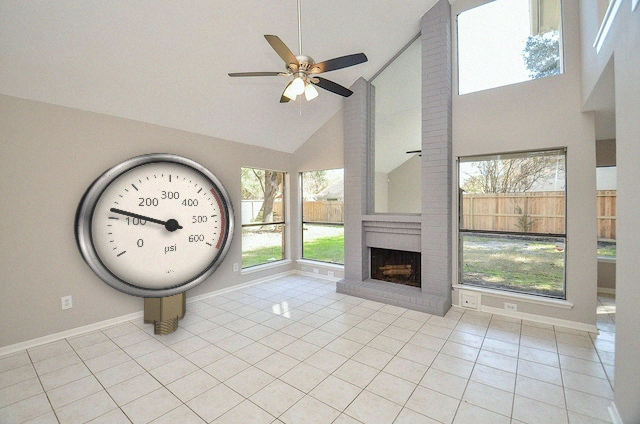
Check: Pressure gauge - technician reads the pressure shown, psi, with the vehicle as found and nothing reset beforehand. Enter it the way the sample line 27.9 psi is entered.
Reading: 120 psi
